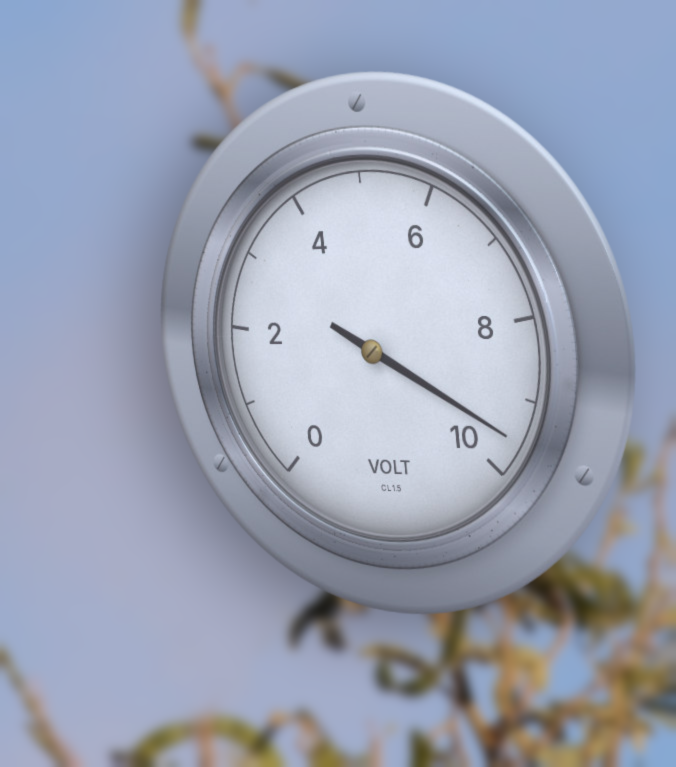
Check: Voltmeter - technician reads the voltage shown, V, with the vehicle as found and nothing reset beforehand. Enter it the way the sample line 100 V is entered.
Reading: 9.5 V
